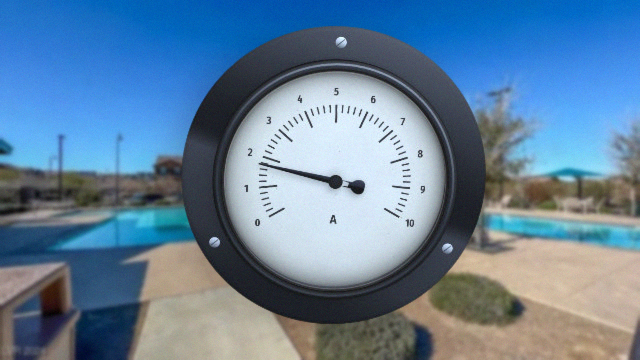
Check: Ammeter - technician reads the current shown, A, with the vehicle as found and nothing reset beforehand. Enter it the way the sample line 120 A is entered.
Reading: 1.8 A
